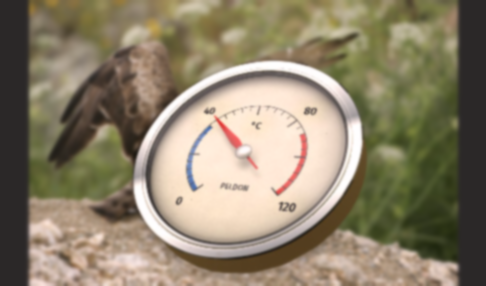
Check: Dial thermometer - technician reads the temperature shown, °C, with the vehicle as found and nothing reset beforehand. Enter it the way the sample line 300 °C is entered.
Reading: 40 °C
